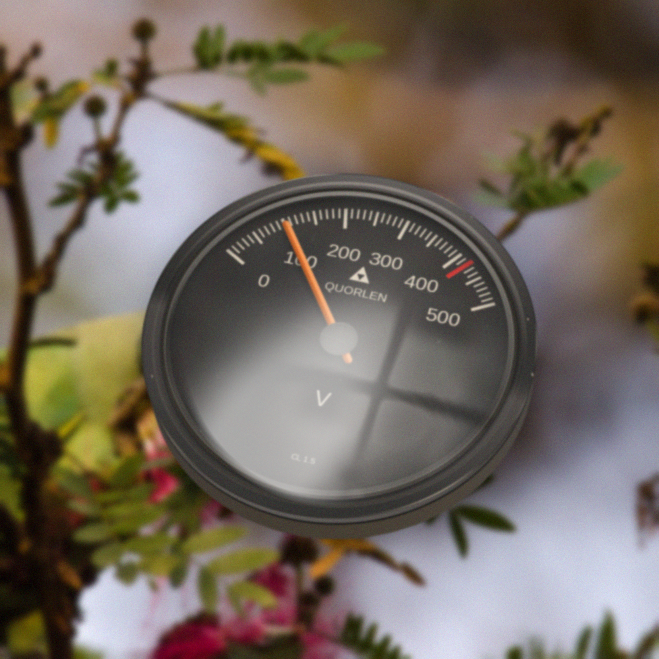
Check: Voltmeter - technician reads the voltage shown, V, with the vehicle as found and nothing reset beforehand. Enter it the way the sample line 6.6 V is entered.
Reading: 100 V
